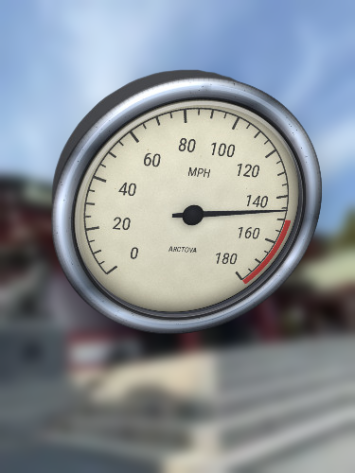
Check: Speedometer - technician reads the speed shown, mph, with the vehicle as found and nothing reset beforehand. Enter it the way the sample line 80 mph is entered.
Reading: 145 mph
